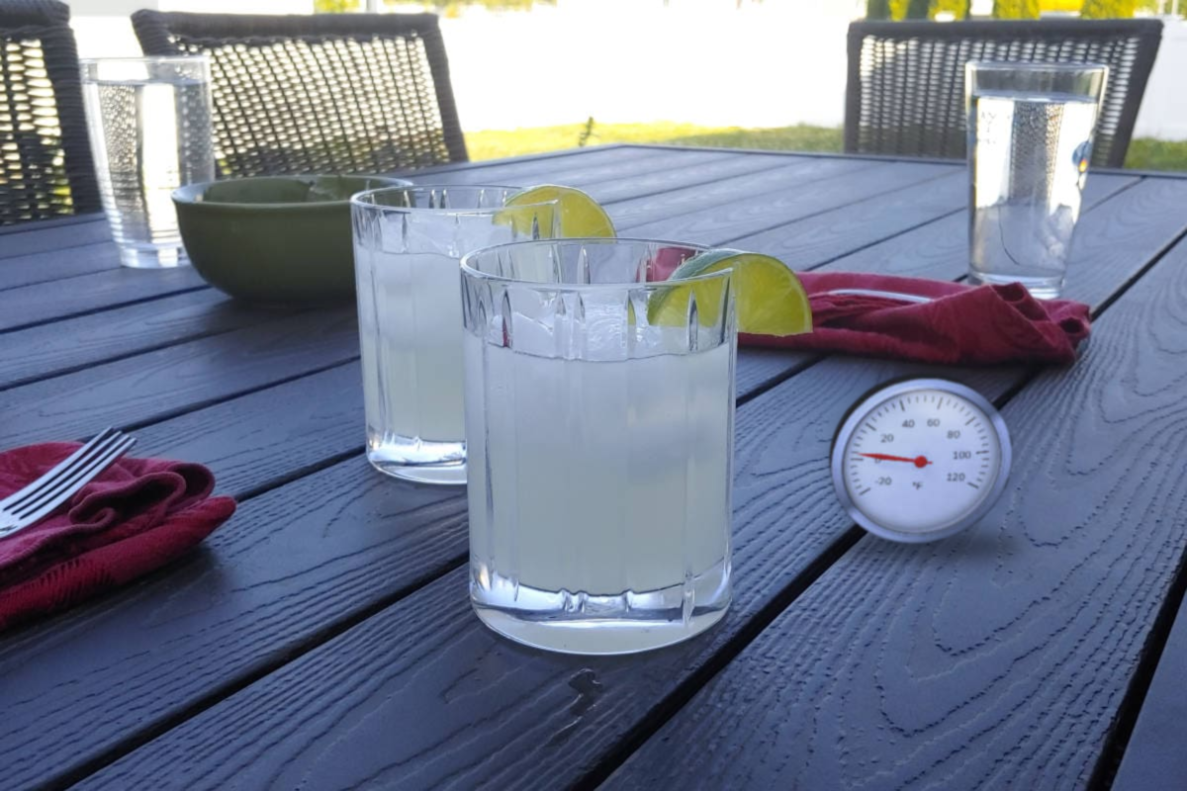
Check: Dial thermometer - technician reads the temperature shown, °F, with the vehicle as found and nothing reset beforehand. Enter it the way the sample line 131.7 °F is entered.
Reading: 4 °F
